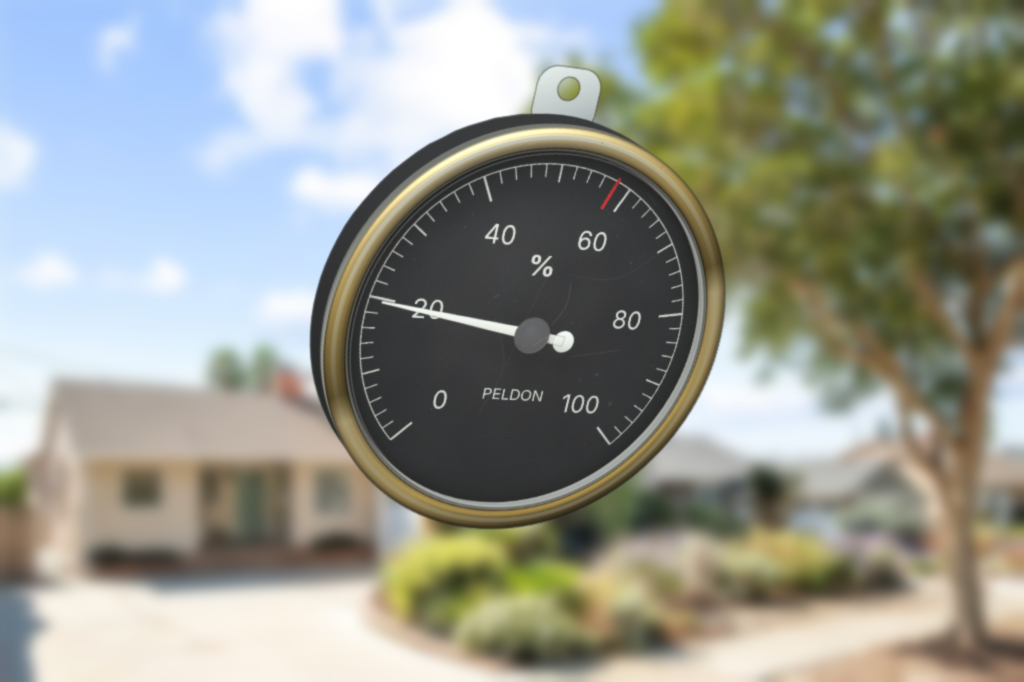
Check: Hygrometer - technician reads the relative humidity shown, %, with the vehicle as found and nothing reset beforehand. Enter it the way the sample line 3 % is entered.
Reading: 20 %
